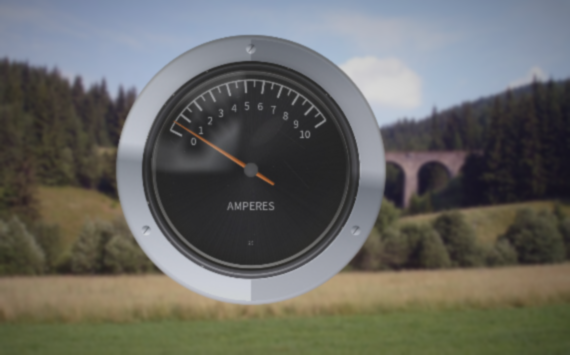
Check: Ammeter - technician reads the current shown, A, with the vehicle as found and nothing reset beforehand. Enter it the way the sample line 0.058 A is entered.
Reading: 0.5 A
